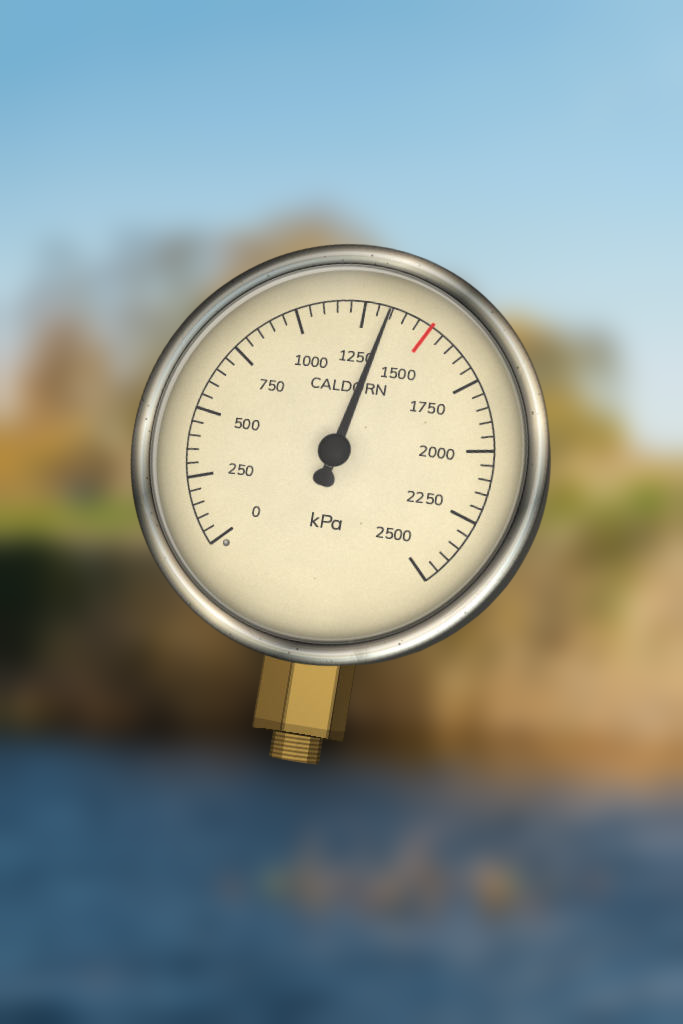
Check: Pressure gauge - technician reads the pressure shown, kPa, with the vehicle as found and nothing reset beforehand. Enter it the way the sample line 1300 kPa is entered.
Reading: 1350 kPa
